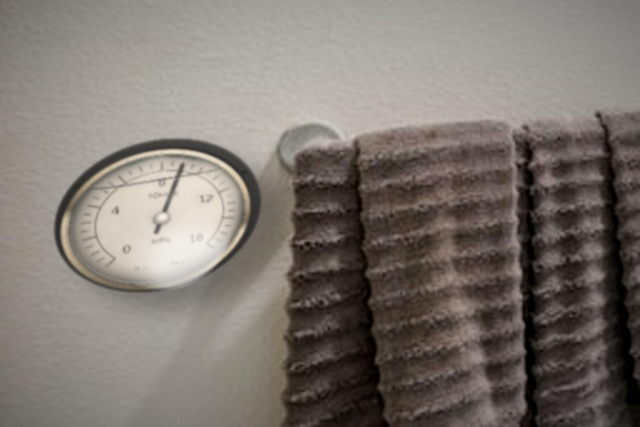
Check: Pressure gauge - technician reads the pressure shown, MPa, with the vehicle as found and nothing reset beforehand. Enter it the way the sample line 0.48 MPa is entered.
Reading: 9 MPa
